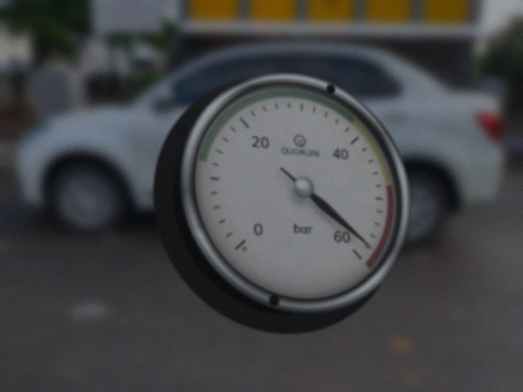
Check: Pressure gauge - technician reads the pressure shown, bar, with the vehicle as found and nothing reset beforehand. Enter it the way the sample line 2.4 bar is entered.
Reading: 58 bar
